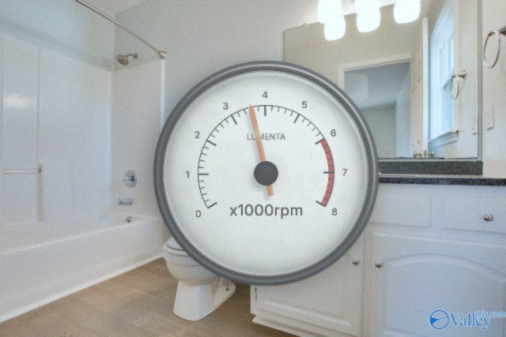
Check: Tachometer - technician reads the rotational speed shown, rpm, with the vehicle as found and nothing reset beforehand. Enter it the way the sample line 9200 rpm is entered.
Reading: 3600 rpm
